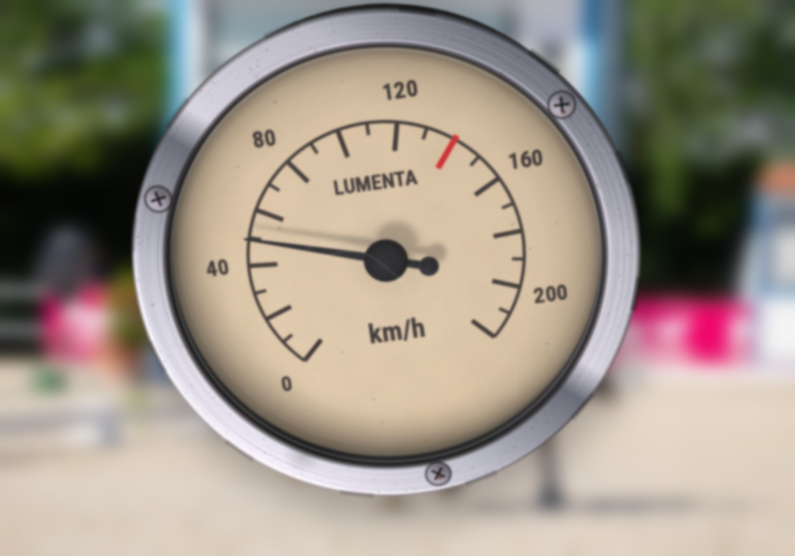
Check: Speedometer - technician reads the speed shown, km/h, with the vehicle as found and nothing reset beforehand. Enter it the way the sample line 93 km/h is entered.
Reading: 50 km/h
